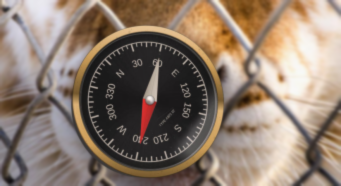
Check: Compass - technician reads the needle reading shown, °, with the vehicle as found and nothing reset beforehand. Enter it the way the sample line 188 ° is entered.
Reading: 240 °
